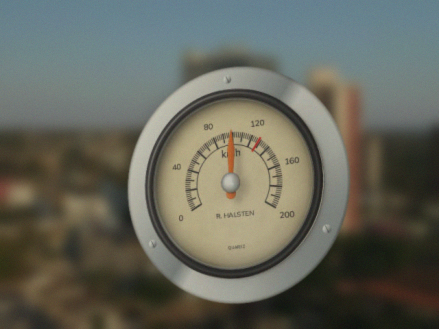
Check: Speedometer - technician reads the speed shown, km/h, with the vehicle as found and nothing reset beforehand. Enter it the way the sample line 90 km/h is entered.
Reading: 100 km/h
